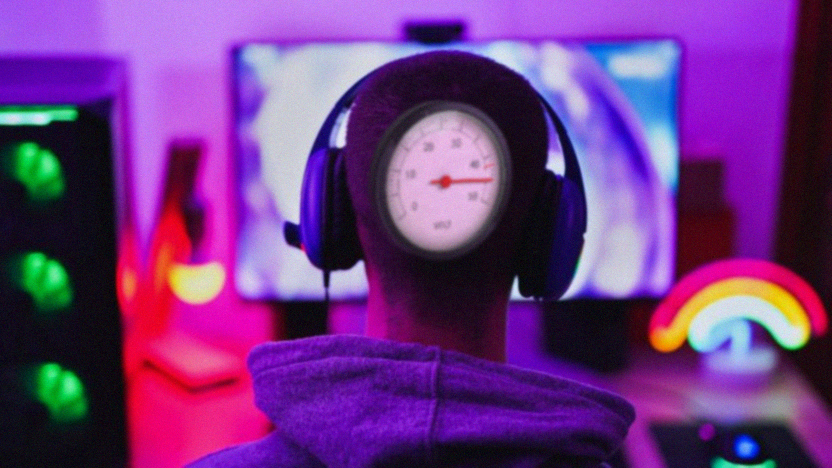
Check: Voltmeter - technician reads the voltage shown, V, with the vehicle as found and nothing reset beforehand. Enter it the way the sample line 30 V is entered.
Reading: 45 V
